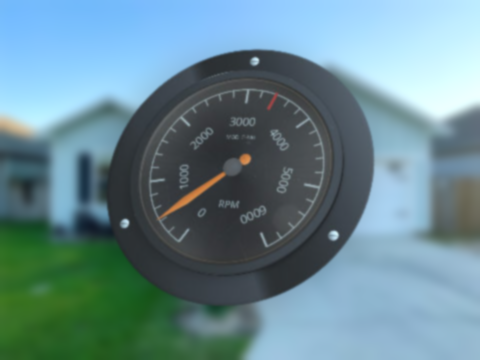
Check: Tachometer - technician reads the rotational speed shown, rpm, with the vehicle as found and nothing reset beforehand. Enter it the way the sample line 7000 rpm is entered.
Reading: 400 rpm
